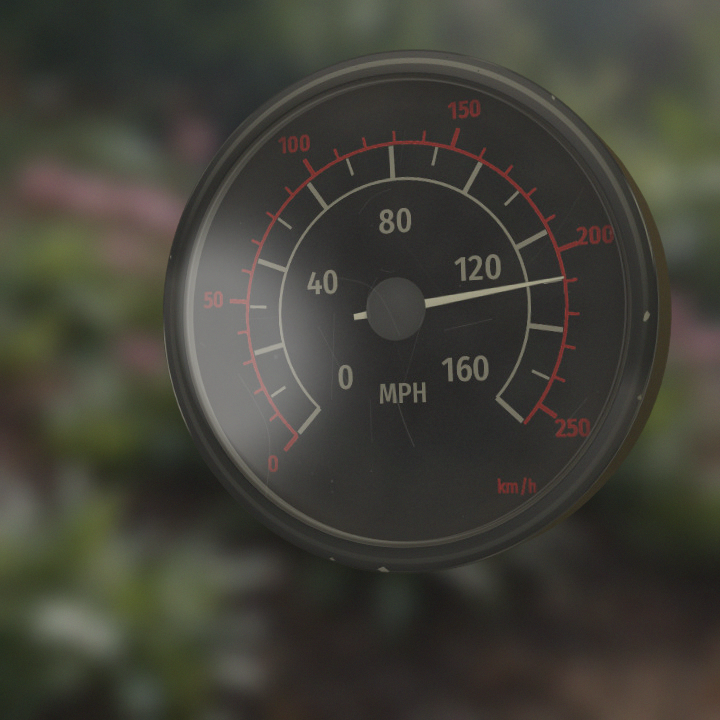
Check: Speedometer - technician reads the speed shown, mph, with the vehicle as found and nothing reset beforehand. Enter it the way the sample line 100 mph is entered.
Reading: 130 mph
